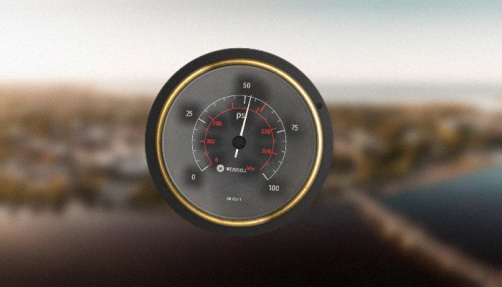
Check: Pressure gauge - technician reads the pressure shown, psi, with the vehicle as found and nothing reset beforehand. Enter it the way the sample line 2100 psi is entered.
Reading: 52.5 psi
